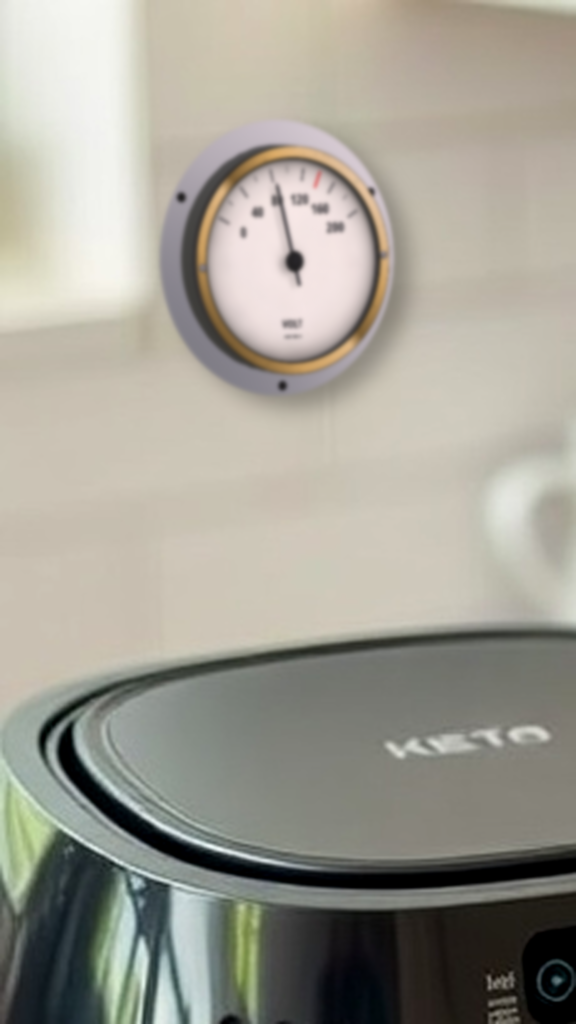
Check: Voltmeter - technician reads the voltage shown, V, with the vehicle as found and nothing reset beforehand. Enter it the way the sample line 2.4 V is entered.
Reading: 80 V
